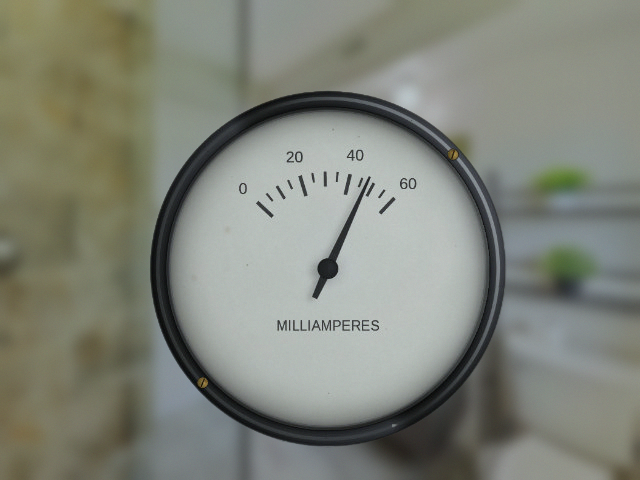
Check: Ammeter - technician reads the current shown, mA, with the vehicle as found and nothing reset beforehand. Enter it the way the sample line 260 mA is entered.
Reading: 47.5 mA
